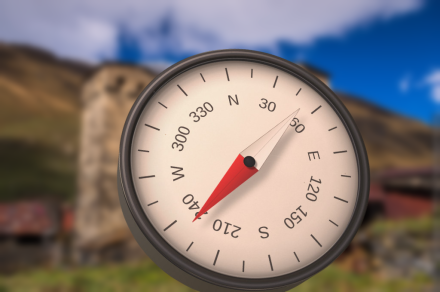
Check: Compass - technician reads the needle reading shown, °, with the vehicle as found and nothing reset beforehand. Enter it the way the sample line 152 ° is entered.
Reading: 232.5 °
